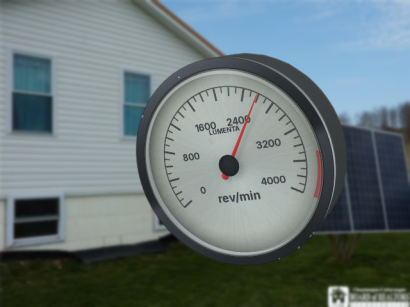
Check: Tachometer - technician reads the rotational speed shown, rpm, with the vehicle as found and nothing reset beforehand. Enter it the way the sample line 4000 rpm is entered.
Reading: 2600 rpm
